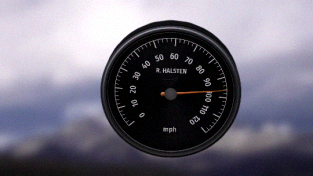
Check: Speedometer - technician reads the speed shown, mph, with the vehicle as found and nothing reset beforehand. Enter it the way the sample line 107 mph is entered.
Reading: 96 mph
